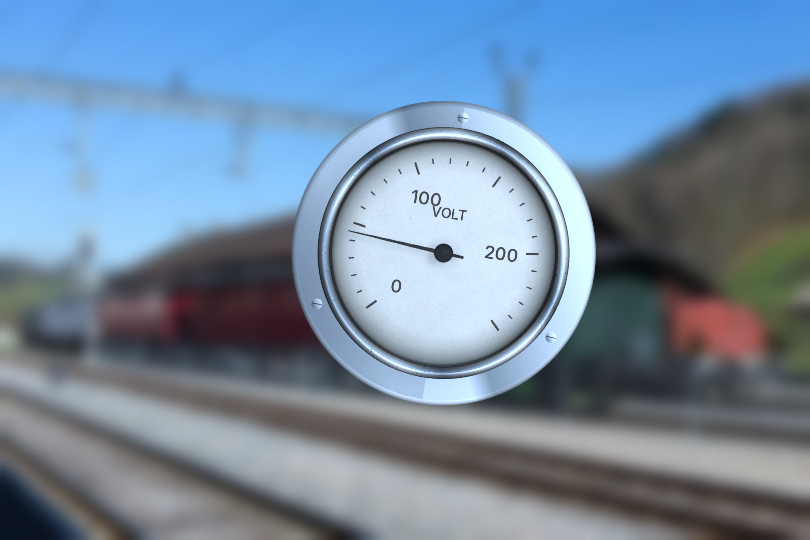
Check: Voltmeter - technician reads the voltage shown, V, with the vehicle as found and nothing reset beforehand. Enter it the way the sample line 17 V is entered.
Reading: 45 V
